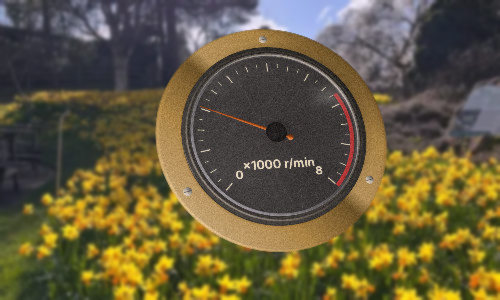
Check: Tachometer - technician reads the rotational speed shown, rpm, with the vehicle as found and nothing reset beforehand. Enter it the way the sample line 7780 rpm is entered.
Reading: 2000 rpm
